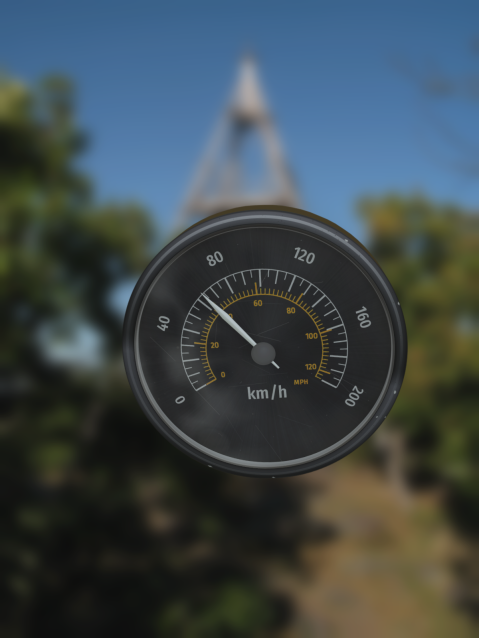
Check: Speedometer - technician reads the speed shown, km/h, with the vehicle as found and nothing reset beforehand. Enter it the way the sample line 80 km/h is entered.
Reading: 65 km/h
